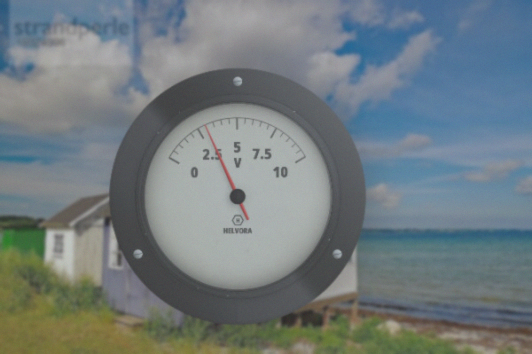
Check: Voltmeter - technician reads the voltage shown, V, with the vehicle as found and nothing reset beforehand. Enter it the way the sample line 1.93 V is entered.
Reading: 3 V
